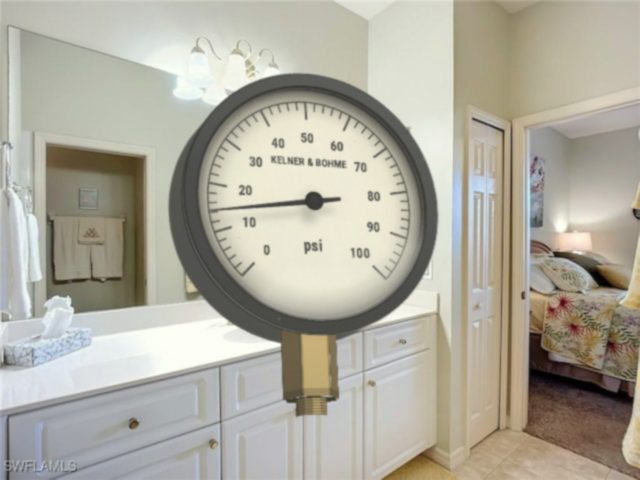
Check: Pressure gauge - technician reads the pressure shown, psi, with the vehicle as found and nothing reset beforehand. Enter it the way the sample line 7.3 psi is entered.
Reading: 14 psi
